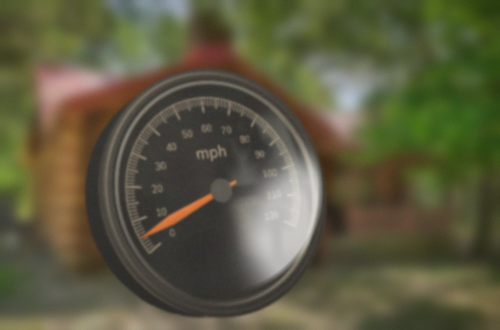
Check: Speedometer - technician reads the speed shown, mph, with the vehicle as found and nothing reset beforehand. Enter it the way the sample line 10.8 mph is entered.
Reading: 5 mph
